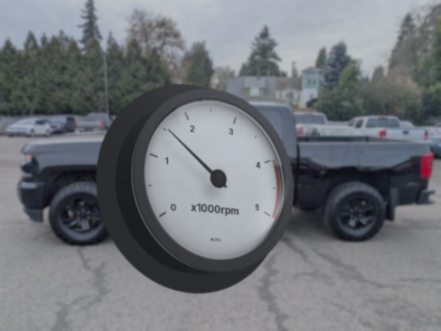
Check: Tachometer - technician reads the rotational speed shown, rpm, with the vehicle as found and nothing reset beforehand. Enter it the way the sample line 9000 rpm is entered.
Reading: 1500 rpm
